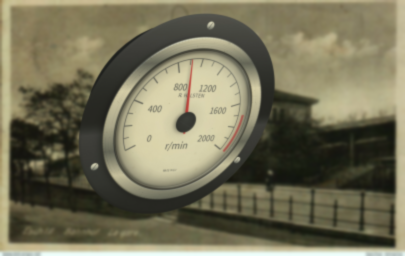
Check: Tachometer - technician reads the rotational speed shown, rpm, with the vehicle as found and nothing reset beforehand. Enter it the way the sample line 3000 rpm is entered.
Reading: 900 rpm
